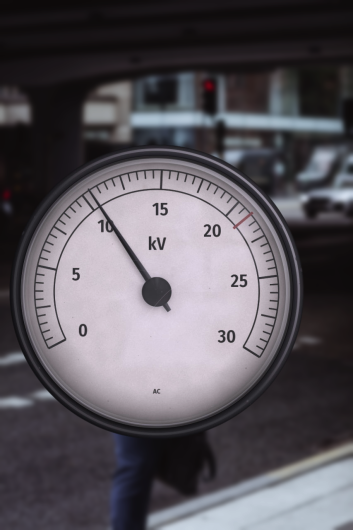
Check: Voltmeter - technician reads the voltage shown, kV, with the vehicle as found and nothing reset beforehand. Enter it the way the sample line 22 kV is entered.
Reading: 10.5 kV
